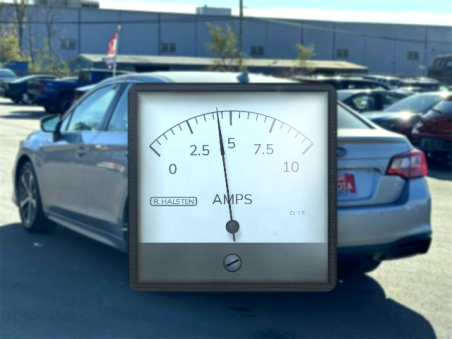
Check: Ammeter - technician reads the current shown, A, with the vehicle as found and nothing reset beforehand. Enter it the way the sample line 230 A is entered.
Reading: 4.25 A
